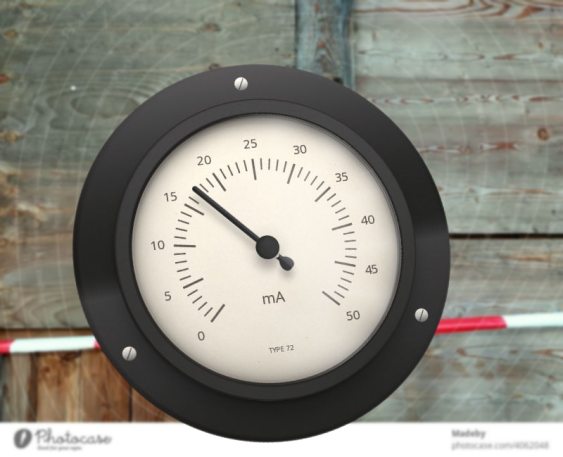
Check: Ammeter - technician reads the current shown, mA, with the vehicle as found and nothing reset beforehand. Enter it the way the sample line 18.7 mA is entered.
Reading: 17 mA
